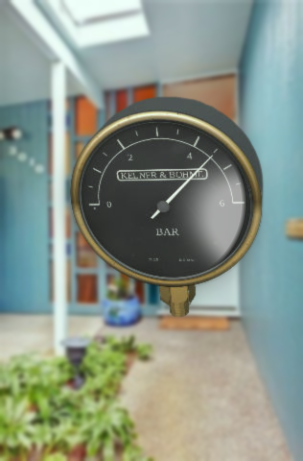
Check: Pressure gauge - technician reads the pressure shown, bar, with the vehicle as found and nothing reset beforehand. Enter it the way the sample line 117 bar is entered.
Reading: 4.5 bar
